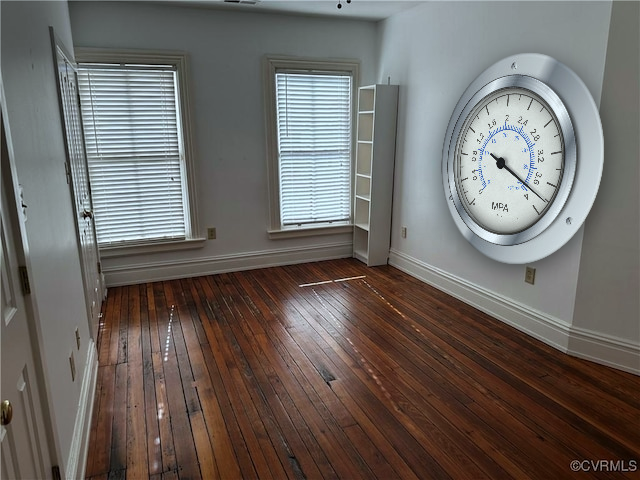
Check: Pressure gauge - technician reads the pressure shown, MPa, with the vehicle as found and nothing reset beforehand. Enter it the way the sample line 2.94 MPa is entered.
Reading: 3.8 MPa
